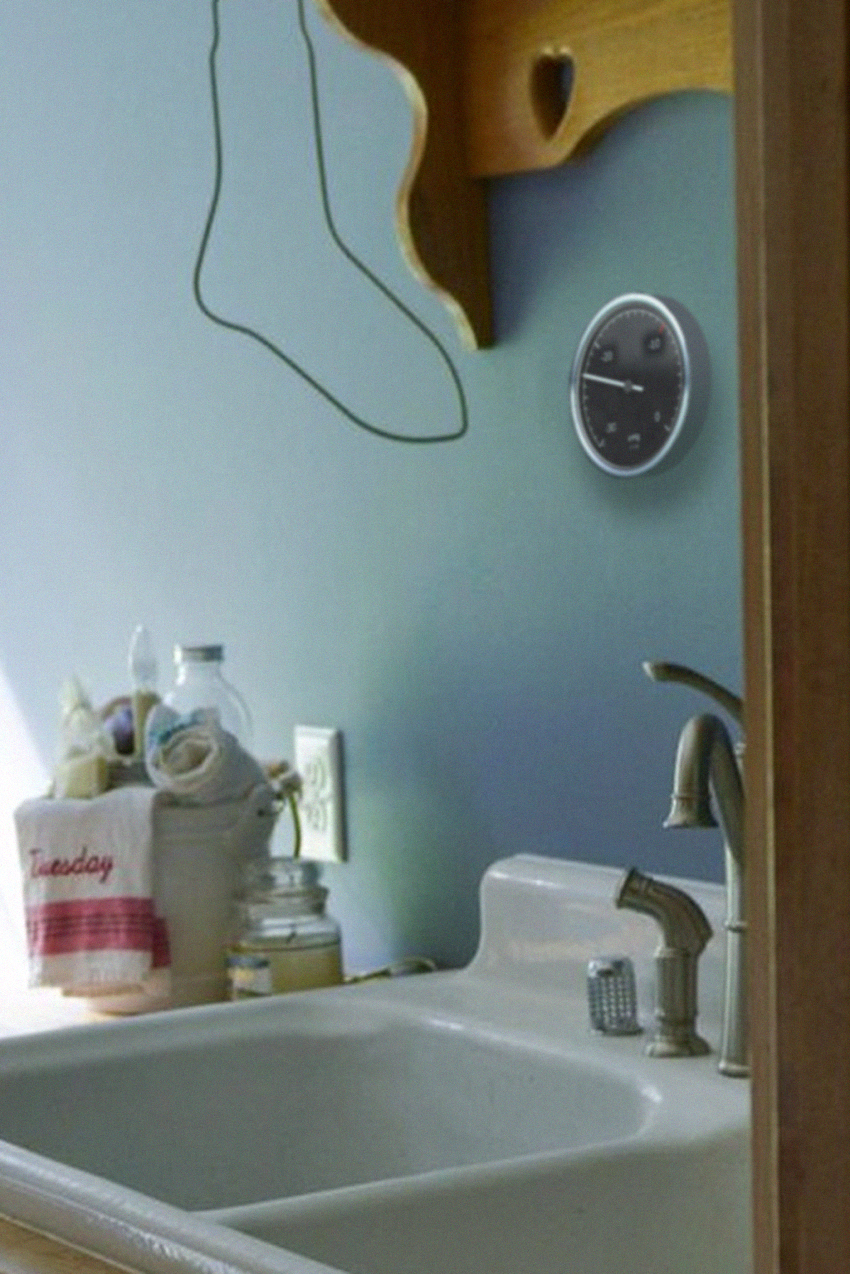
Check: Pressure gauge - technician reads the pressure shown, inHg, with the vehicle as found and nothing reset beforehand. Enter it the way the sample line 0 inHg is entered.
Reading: -23 inHg
